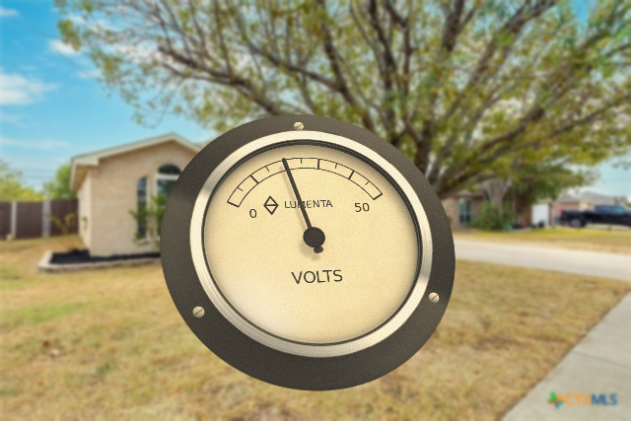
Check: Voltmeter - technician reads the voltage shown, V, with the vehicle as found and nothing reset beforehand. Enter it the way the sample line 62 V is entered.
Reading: 20 V
